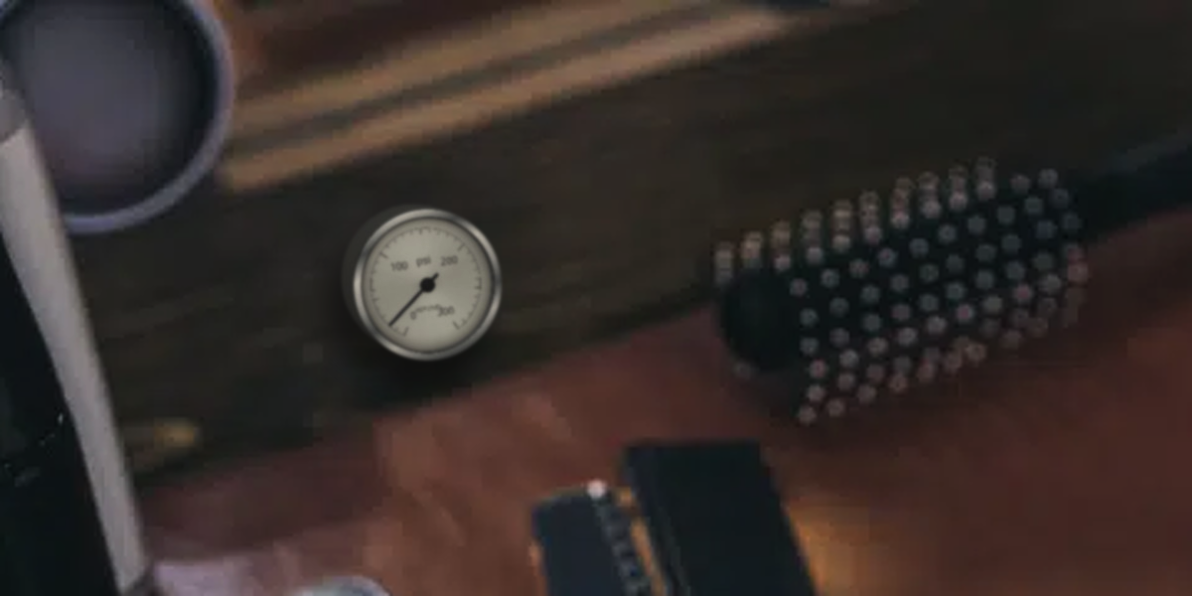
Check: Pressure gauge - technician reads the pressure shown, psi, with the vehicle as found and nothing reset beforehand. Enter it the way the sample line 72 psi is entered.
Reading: 20 psi
